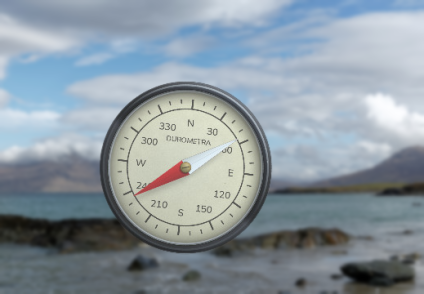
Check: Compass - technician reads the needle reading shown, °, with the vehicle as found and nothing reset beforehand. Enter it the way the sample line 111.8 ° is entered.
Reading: 235 °
